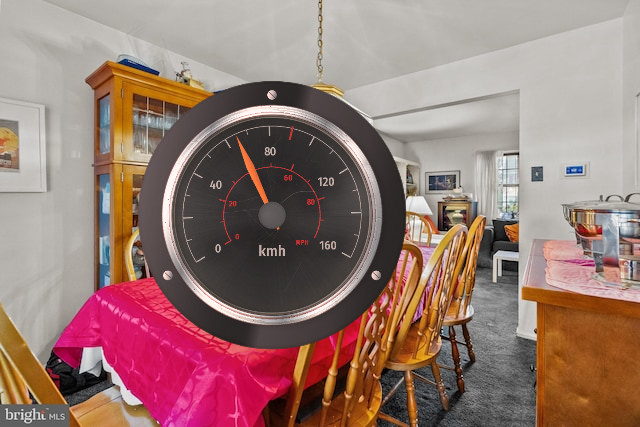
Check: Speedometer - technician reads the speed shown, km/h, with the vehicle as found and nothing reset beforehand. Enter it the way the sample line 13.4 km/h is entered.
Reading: 65 km/h
